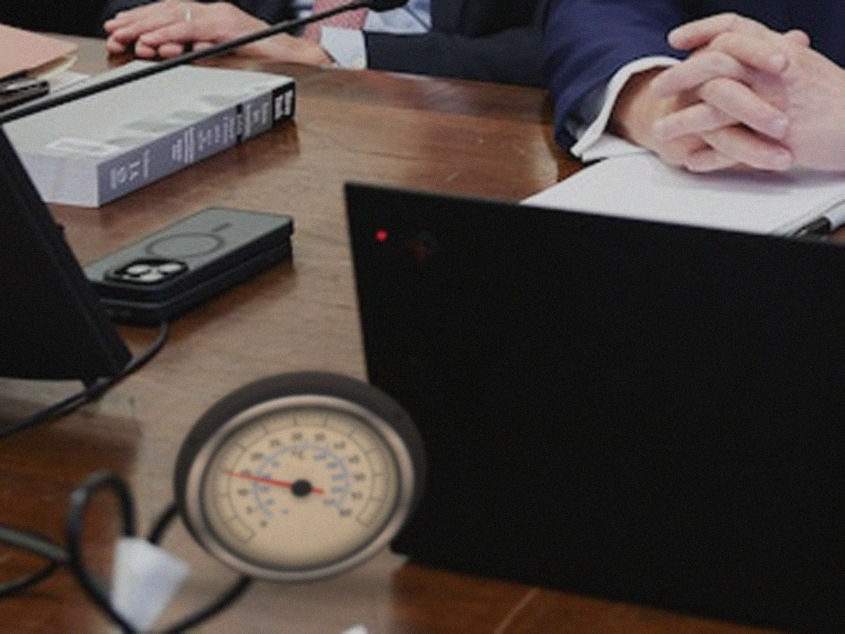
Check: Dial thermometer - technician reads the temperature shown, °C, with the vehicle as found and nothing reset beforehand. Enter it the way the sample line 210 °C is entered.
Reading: 15 °C
